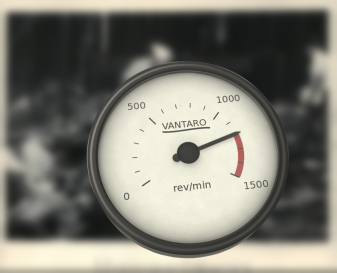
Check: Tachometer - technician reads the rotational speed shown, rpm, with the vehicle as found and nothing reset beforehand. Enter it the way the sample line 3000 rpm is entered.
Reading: 1200 rpm
